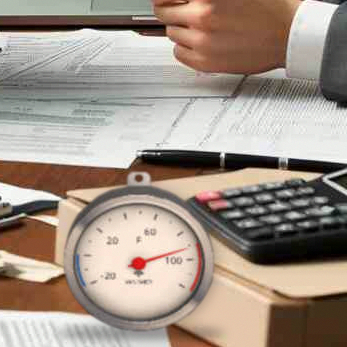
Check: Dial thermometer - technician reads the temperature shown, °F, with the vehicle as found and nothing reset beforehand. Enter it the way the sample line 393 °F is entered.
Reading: 90 °F
